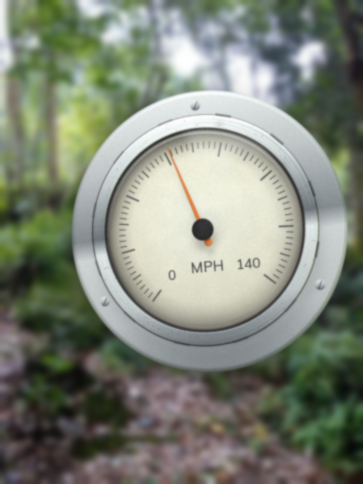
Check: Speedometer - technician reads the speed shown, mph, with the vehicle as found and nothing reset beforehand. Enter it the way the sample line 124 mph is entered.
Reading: 62 mph
